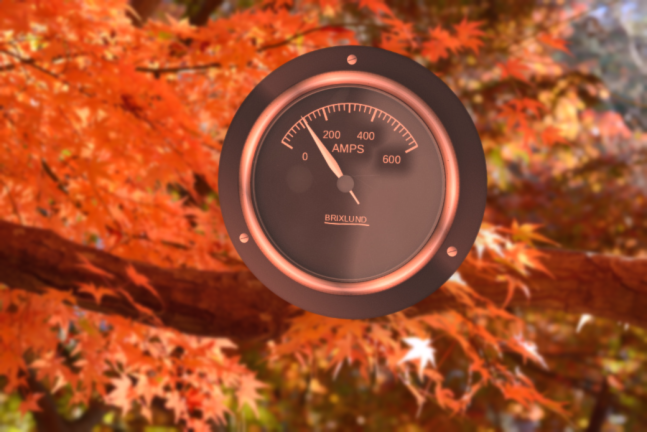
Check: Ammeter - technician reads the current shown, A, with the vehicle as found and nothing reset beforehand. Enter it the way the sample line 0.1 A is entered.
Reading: 120 A
